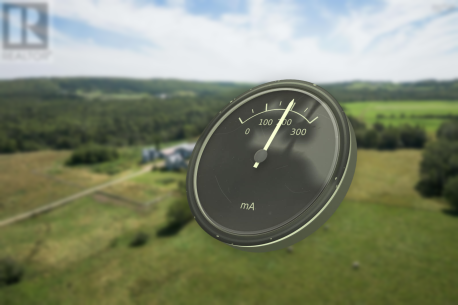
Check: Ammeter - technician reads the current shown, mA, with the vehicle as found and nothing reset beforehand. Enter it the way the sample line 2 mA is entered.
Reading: 200 mA
